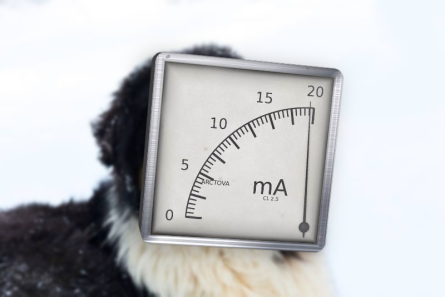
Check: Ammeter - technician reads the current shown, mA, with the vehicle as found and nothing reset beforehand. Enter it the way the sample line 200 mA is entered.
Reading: 19.5 mA
